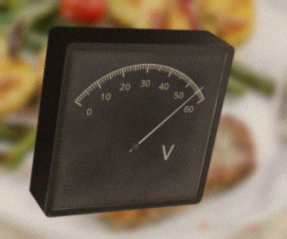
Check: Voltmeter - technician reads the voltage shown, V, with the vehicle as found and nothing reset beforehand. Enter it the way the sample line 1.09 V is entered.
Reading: 55 V
